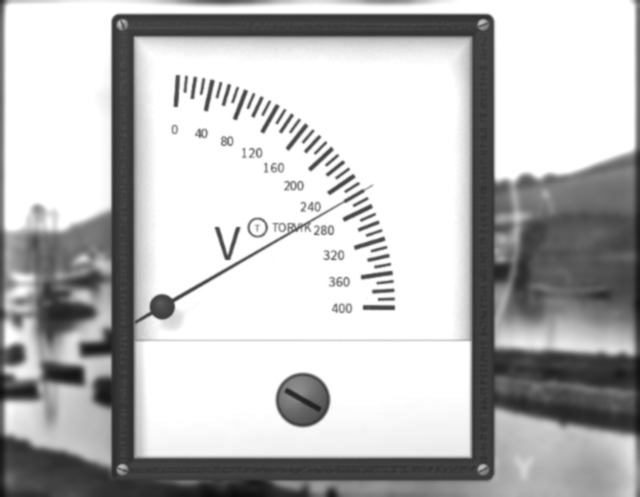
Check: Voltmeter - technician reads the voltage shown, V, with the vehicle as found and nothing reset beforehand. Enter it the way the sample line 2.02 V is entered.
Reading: 260 V
